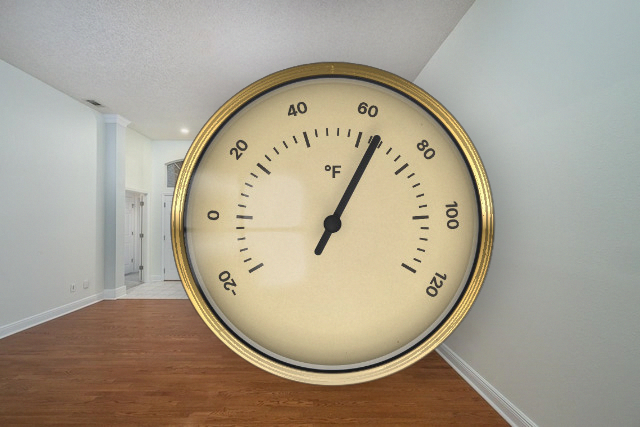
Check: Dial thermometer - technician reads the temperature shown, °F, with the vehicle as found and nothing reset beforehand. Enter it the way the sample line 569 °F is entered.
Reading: 66 °F
